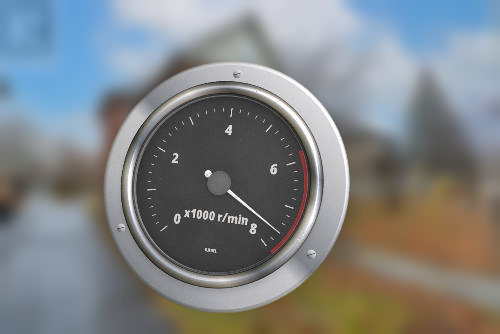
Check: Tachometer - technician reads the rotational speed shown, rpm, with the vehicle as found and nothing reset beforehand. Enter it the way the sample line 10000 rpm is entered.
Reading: 7600 rpm
